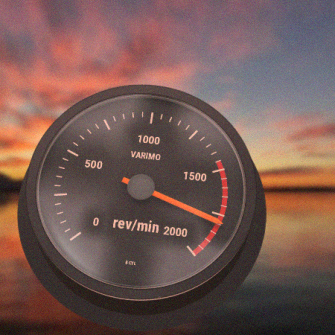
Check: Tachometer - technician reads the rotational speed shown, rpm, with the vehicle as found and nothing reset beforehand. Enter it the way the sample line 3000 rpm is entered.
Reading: 1800 rpm
